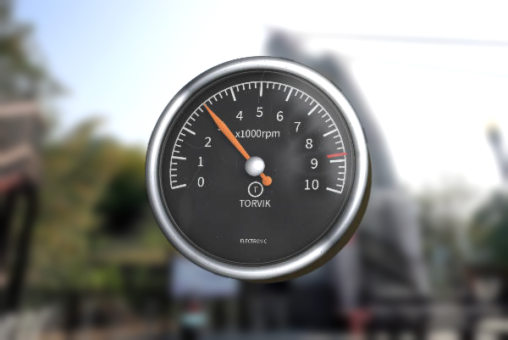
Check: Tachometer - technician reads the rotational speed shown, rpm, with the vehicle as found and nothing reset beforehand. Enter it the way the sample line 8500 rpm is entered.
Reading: 3000 rpm
